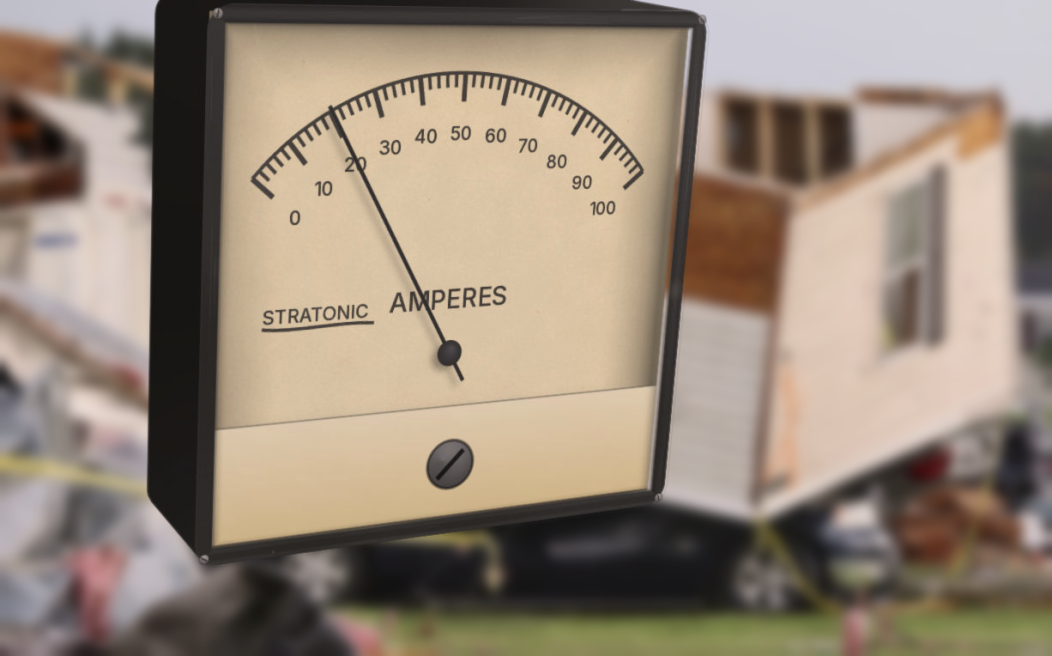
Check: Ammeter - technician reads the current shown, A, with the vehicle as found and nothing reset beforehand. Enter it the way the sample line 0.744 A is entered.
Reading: 20 A
